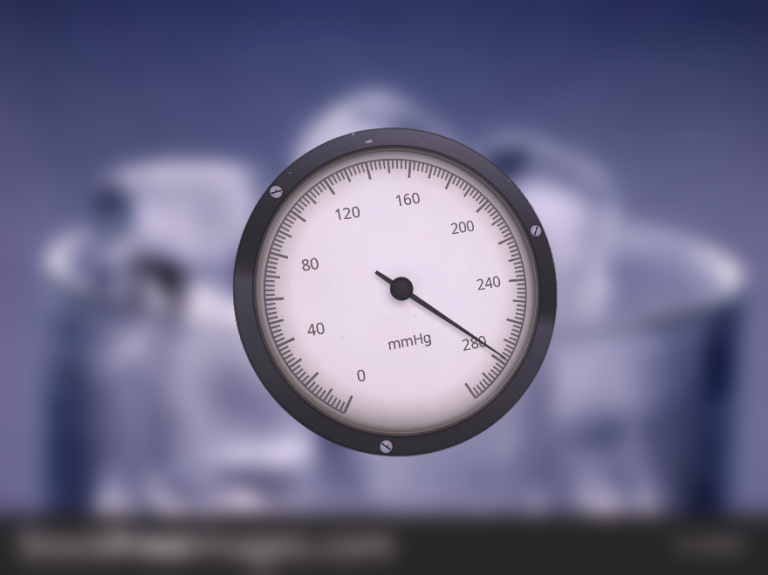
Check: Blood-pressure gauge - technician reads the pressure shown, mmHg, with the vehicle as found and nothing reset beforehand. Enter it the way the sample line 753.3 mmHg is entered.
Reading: 278 mmHg
